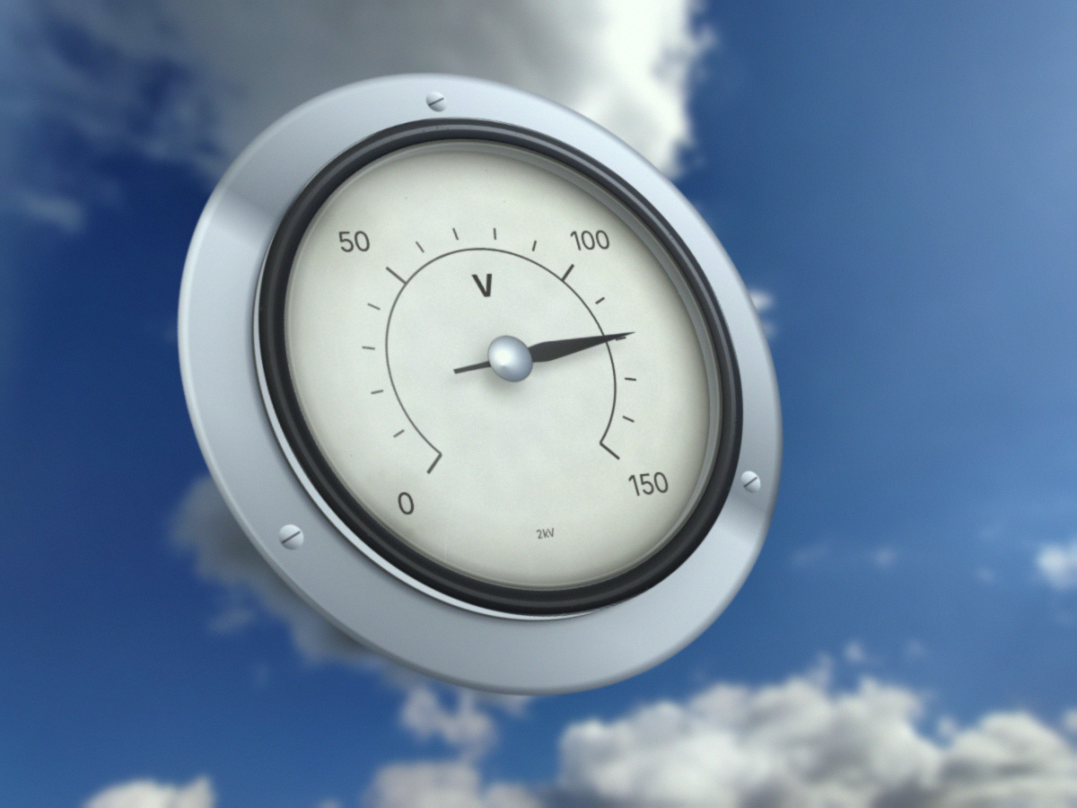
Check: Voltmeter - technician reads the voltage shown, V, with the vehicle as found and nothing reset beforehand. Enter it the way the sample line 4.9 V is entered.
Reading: 120 V
